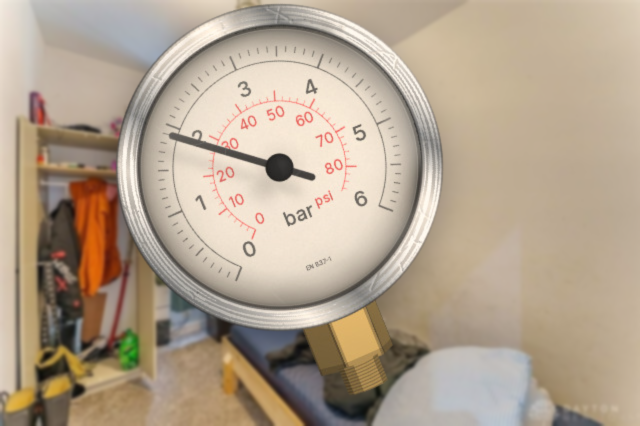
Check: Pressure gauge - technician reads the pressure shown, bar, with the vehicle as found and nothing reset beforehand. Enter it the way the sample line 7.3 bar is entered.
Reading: 1.9 bar
